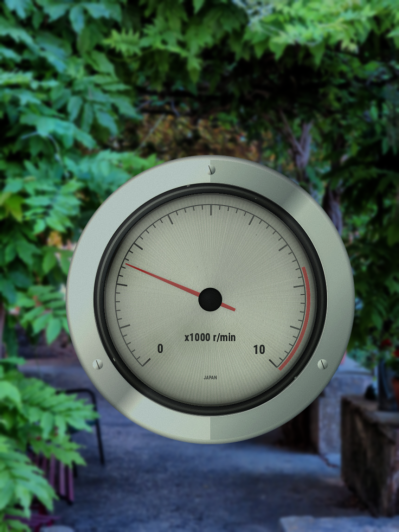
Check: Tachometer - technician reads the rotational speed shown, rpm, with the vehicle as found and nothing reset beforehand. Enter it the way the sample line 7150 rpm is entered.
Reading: 2500 rpm
